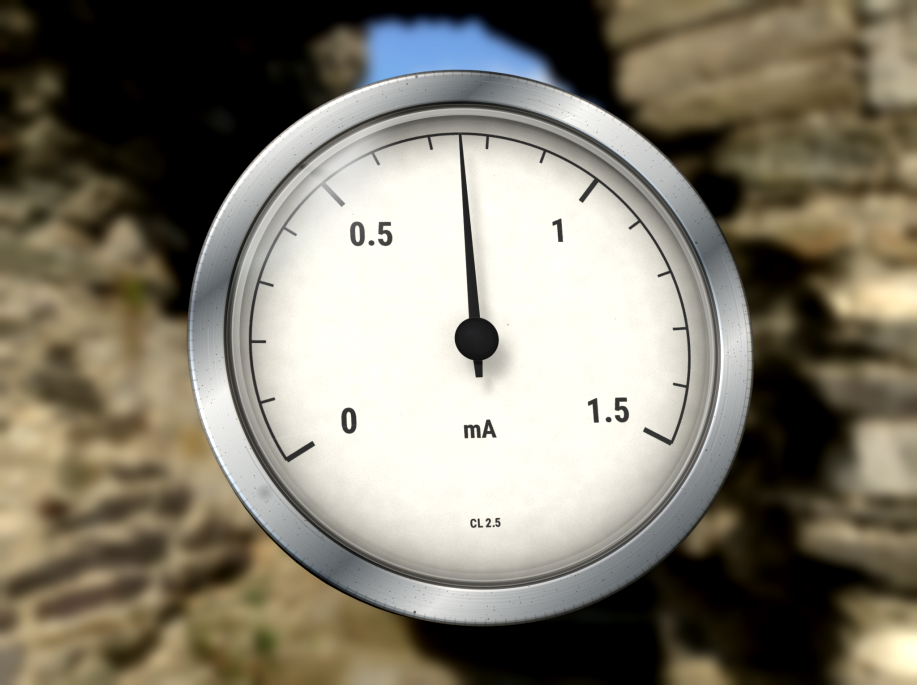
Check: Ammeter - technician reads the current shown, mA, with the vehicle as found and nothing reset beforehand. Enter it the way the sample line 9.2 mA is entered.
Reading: 0.75 mA
